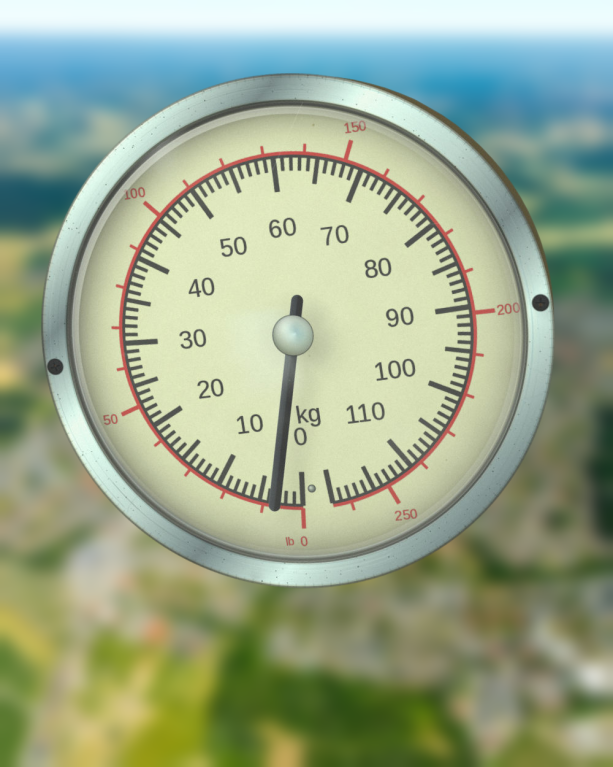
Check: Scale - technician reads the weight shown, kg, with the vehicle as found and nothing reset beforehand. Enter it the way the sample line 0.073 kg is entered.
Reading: 3 kg
